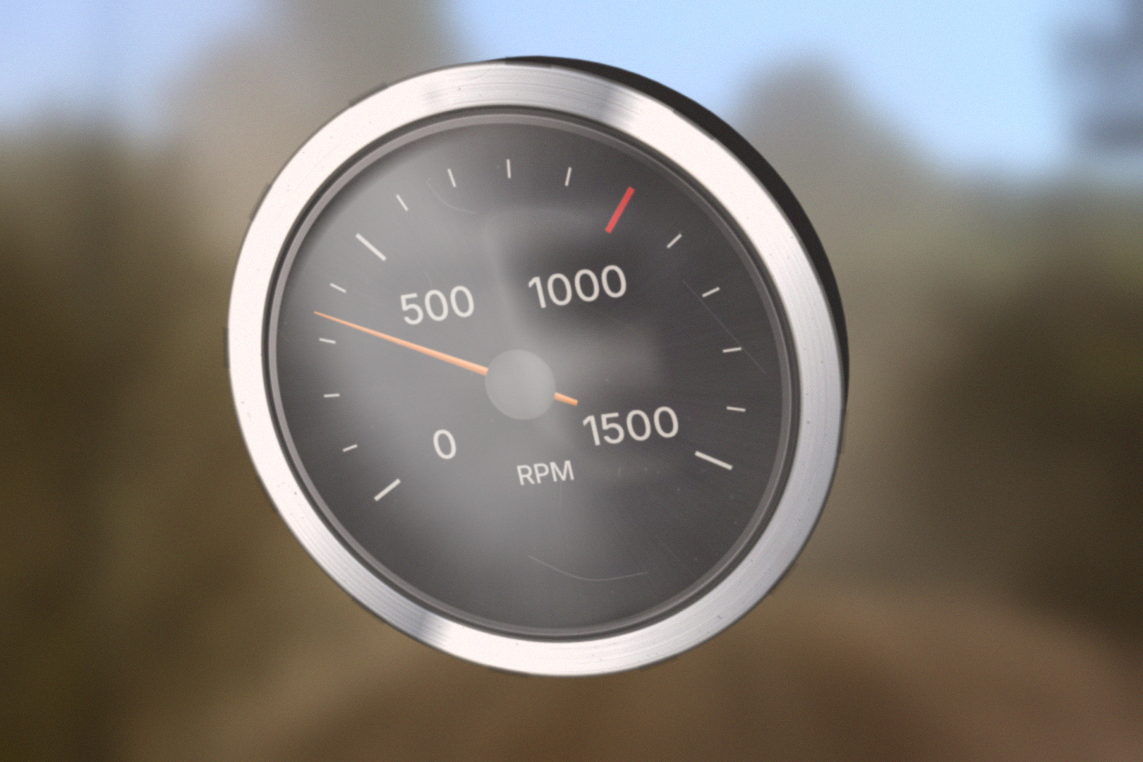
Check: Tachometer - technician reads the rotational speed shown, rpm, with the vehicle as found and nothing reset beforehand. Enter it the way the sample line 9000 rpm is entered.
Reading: 350 rpm
